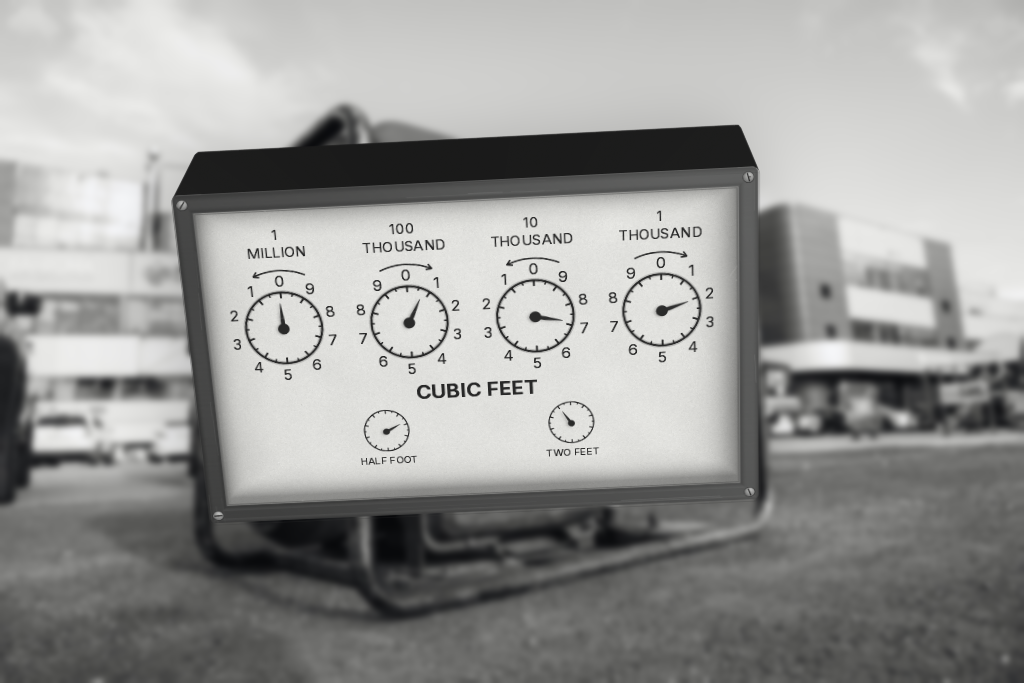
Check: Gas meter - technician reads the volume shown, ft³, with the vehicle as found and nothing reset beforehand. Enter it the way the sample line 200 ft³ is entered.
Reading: 7200 ft³
